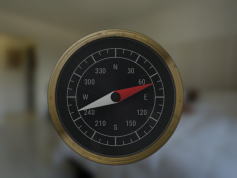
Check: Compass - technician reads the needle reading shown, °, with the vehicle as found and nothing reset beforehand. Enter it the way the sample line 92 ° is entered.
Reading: 70 °
